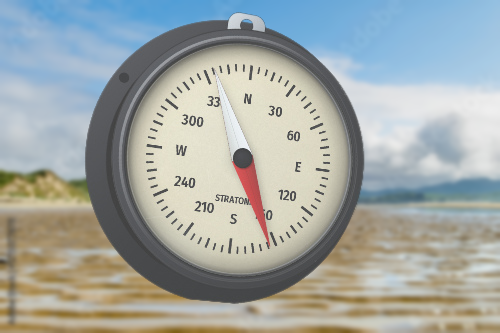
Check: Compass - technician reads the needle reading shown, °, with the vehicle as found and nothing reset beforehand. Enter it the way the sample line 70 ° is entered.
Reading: 155 °
